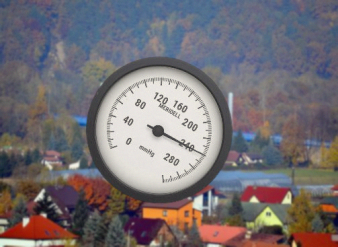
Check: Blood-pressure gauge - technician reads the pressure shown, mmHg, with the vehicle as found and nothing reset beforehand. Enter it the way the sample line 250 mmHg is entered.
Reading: 240 mmHg
